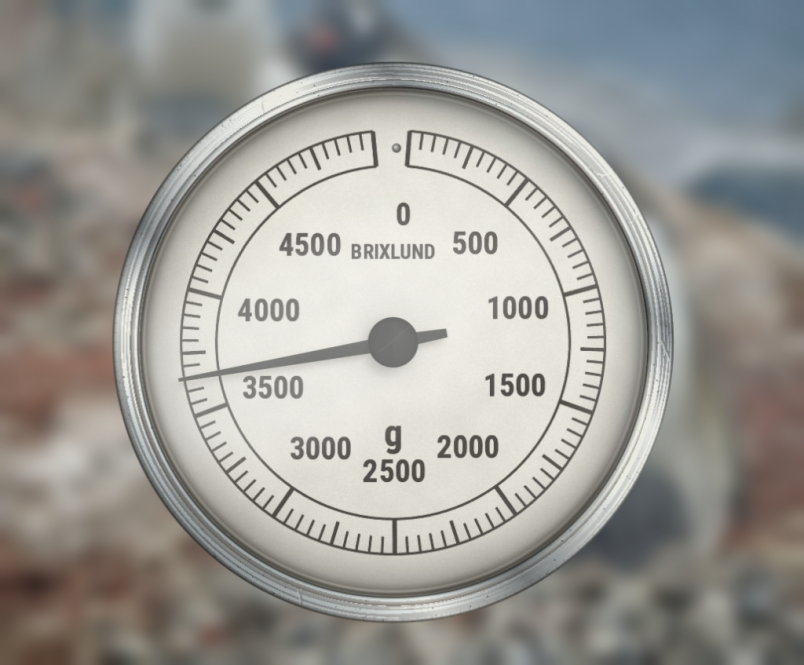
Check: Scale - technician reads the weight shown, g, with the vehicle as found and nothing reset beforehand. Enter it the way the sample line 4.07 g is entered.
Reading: 3650 g
